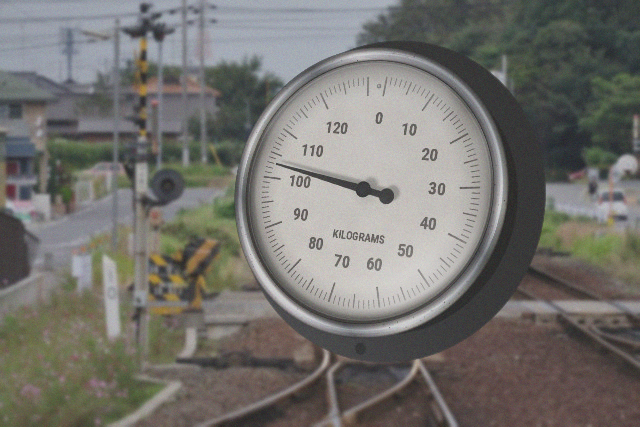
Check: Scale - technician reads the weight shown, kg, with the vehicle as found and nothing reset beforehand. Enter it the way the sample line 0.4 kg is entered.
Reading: 103 kg
